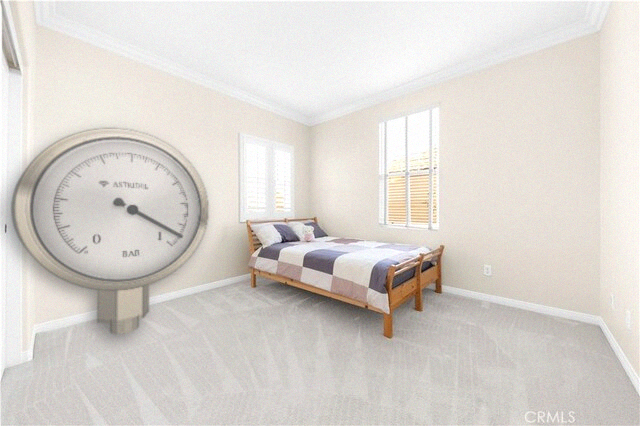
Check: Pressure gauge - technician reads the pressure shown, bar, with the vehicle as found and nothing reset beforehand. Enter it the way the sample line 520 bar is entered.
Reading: 0.95 bar
